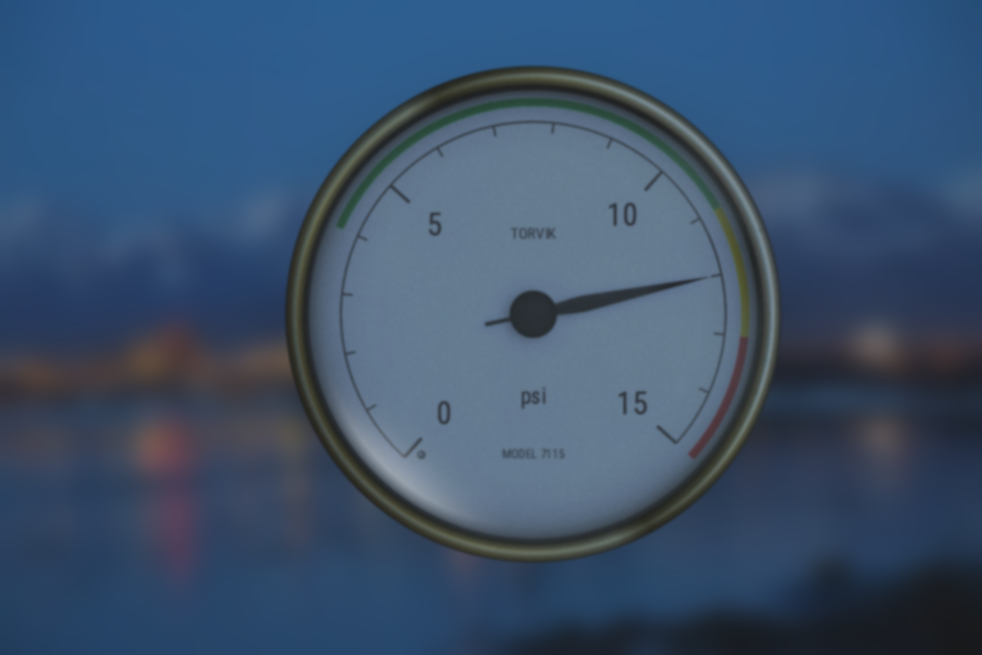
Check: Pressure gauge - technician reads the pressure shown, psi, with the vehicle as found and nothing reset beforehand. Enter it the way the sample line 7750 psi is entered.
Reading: 12 psi
